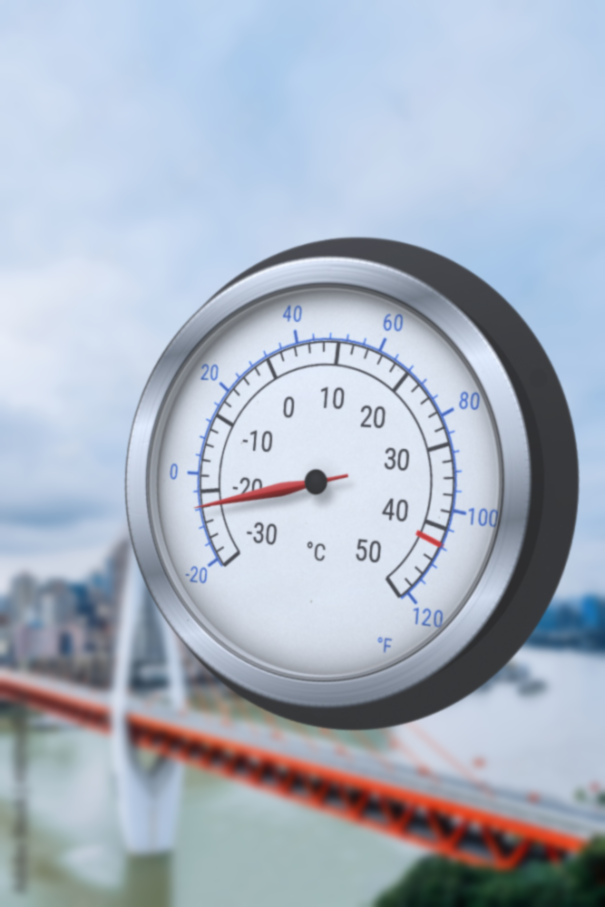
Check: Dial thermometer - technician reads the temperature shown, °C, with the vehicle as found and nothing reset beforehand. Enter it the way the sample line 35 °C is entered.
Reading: -22 °C
